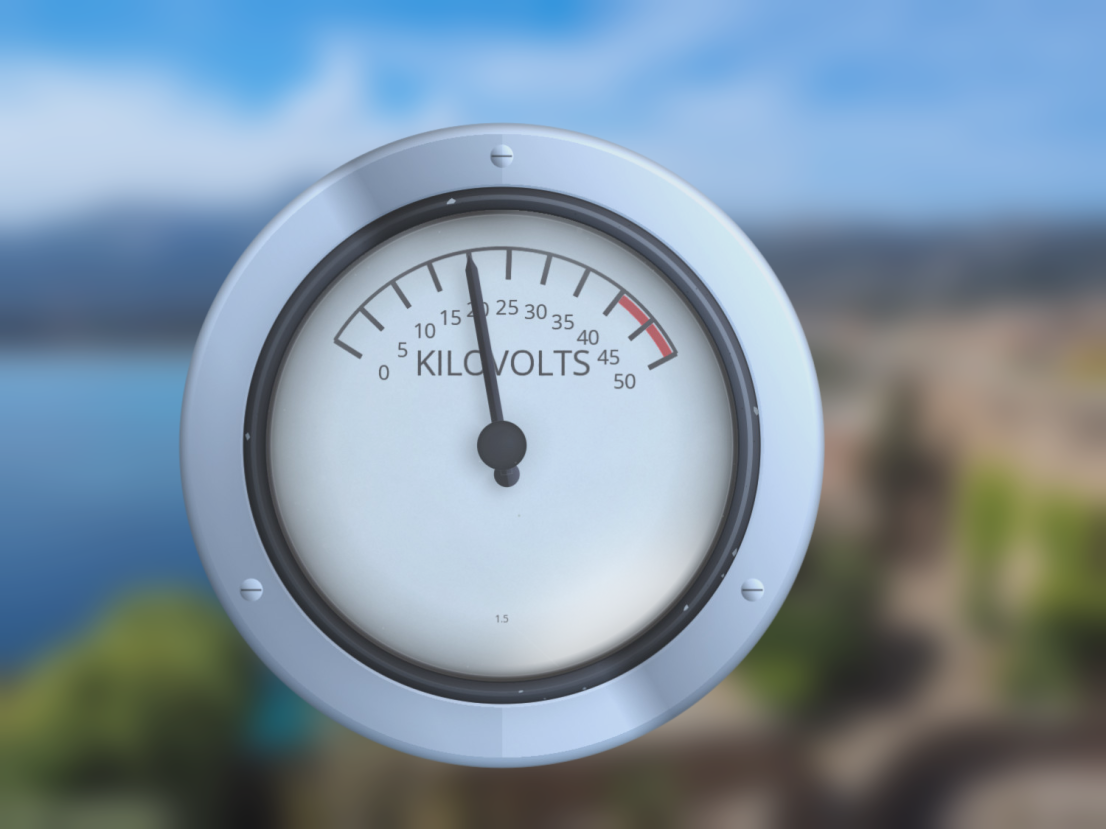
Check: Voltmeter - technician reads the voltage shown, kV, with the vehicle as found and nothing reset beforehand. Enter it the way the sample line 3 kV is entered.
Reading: 20 kV
